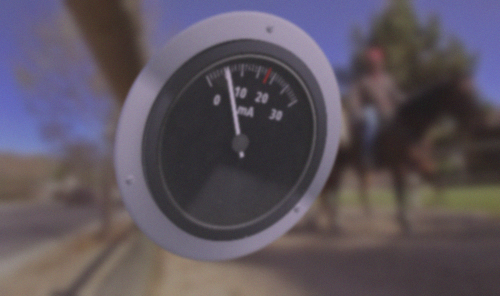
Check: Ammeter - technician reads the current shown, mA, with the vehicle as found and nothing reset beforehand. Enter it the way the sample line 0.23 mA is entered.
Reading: 5 mA
